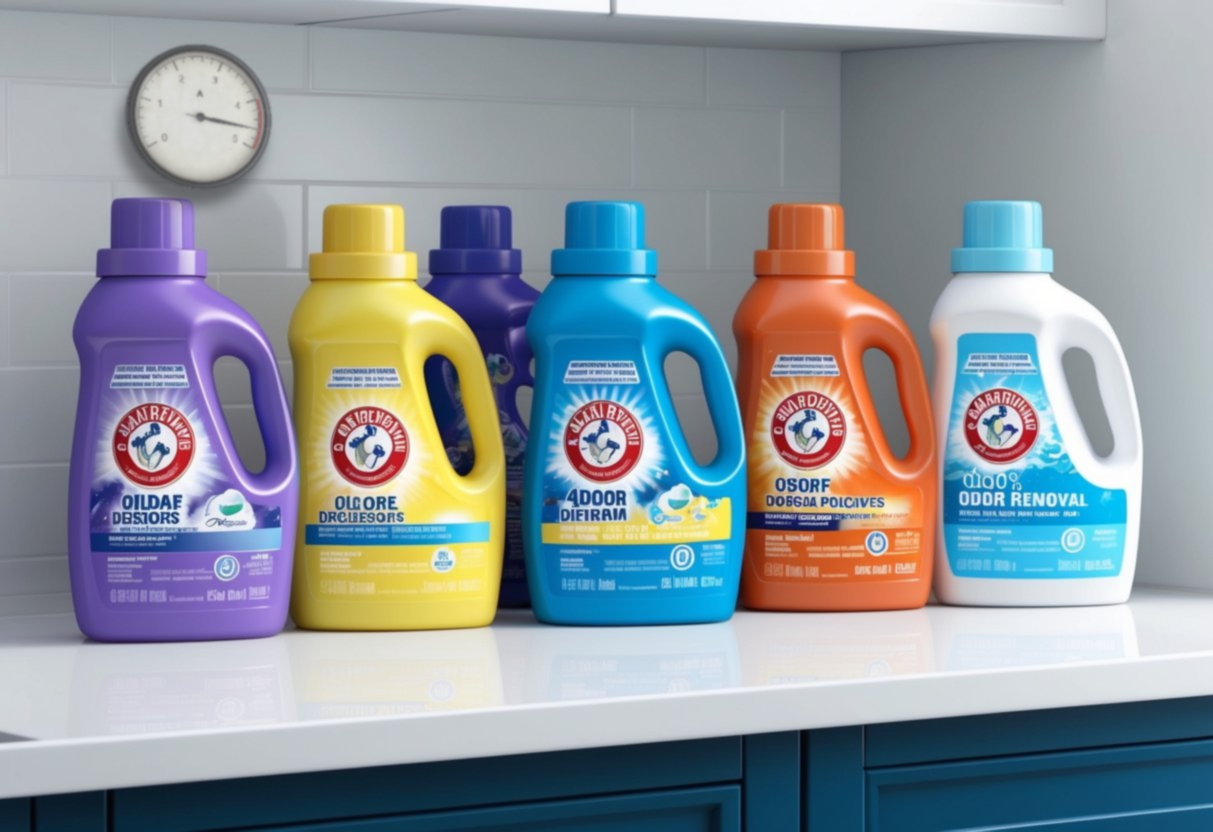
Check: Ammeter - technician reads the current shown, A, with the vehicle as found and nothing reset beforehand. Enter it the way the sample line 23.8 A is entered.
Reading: 4.6 A
